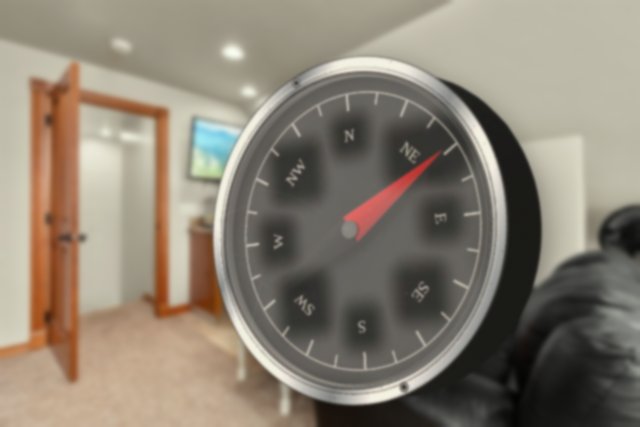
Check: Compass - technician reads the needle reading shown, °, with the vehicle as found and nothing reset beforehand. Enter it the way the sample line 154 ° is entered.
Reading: 60 °
